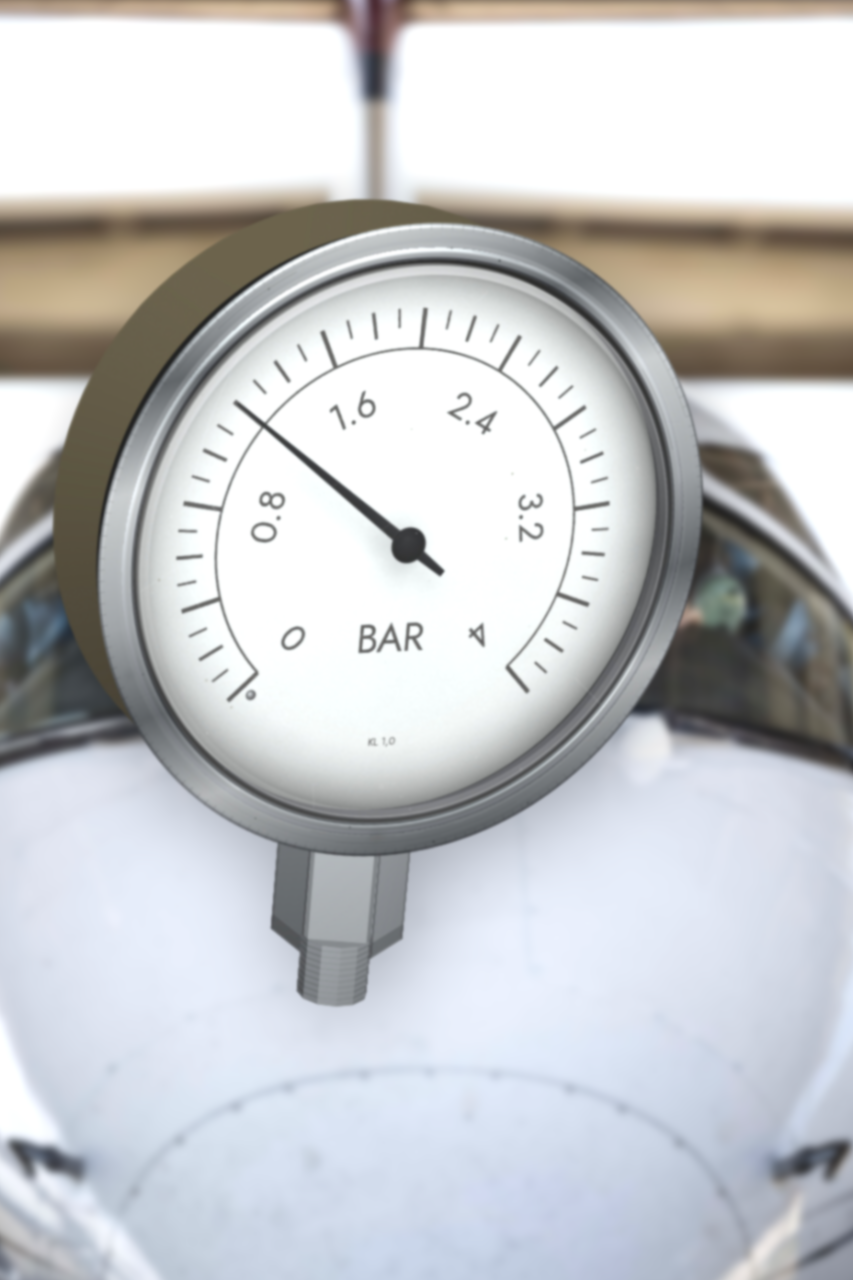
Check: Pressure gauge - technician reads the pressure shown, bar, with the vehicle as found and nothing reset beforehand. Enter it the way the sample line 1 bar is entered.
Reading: 1.2 bar
